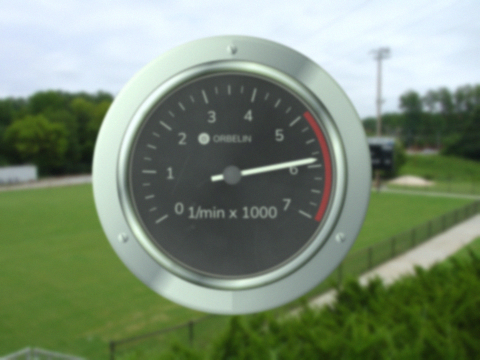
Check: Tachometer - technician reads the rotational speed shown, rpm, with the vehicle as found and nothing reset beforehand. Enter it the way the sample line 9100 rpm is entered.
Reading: 5875 rpm
